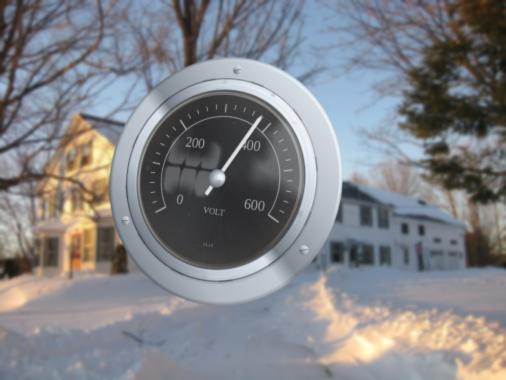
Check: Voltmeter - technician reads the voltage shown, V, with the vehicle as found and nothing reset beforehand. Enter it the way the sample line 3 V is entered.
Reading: 380 V
